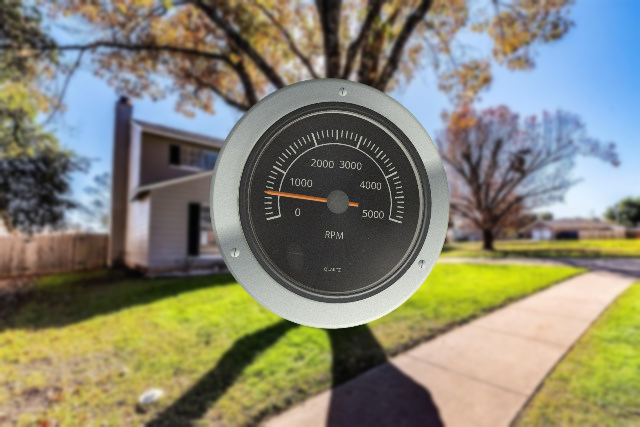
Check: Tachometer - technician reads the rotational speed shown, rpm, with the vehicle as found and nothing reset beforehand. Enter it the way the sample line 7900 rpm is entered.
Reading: 500 rpm
